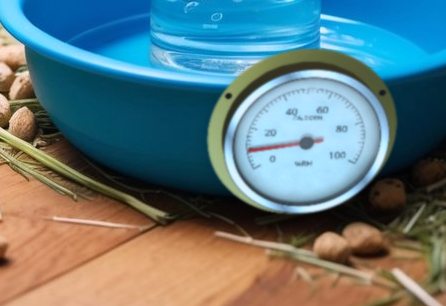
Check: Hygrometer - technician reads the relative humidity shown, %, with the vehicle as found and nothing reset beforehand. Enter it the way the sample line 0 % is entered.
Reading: 10 %
